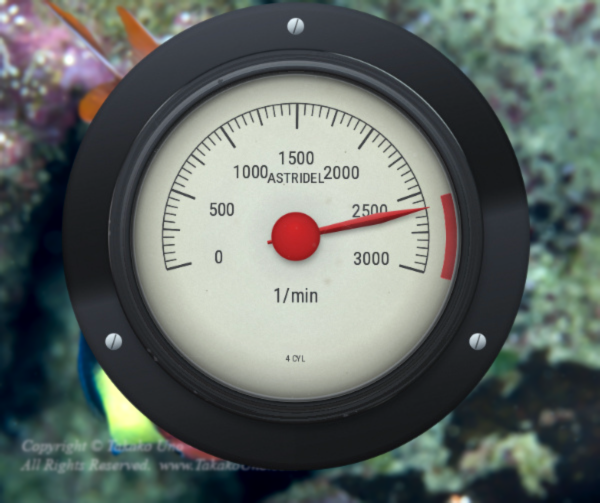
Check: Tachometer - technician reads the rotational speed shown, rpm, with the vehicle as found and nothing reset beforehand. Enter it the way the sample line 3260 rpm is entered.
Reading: 2600 rpm
